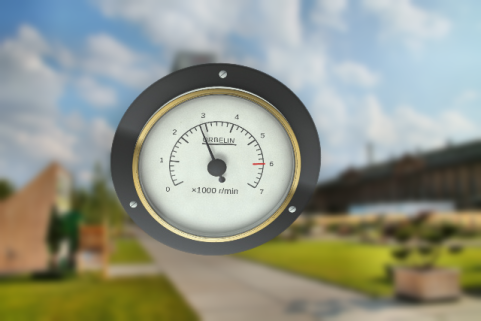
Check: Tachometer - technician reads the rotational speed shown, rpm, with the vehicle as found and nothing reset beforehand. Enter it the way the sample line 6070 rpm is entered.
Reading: 2800 rpm
